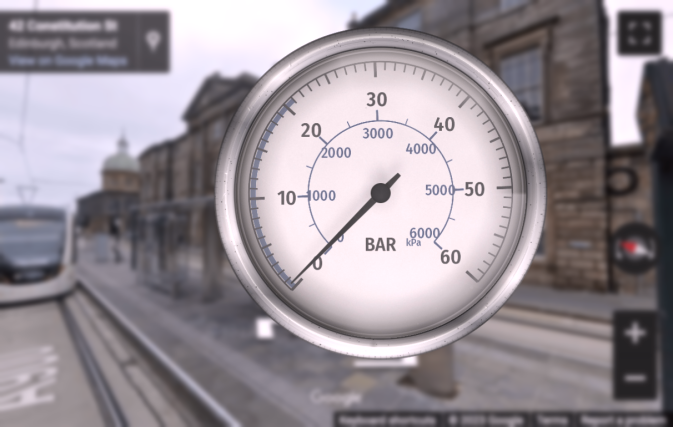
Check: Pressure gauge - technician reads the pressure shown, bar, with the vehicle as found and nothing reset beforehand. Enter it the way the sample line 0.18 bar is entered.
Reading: 0.5 bar
